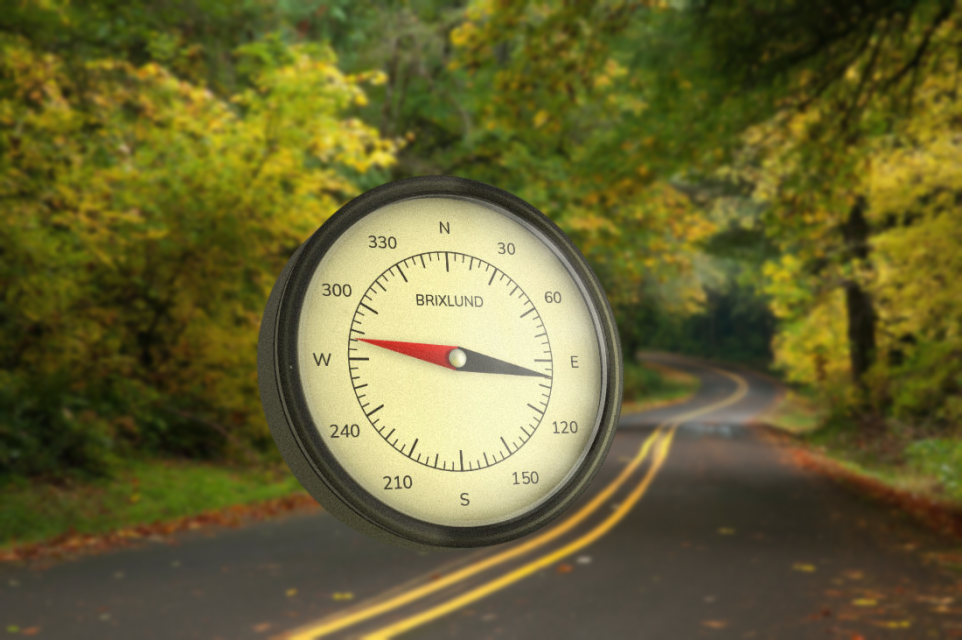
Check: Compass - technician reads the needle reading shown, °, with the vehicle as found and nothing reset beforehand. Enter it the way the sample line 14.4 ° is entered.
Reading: 280 °
